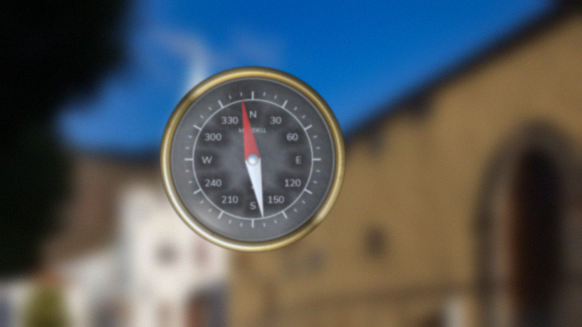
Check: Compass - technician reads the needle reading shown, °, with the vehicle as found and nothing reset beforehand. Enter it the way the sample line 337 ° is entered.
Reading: 350 °
